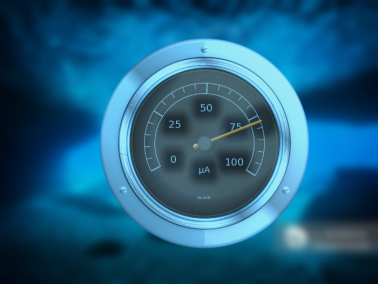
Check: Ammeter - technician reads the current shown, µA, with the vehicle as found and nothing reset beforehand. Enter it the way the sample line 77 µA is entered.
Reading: 77.5 µA
